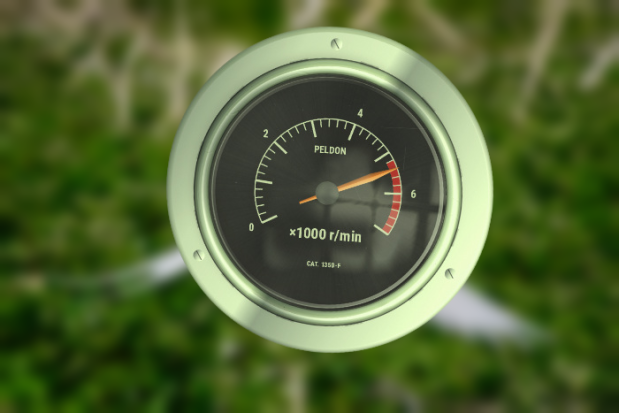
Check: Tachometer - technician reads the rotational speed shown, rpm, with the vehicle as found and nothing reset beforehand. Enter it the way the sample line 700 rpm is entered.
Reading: 5400 rpm
